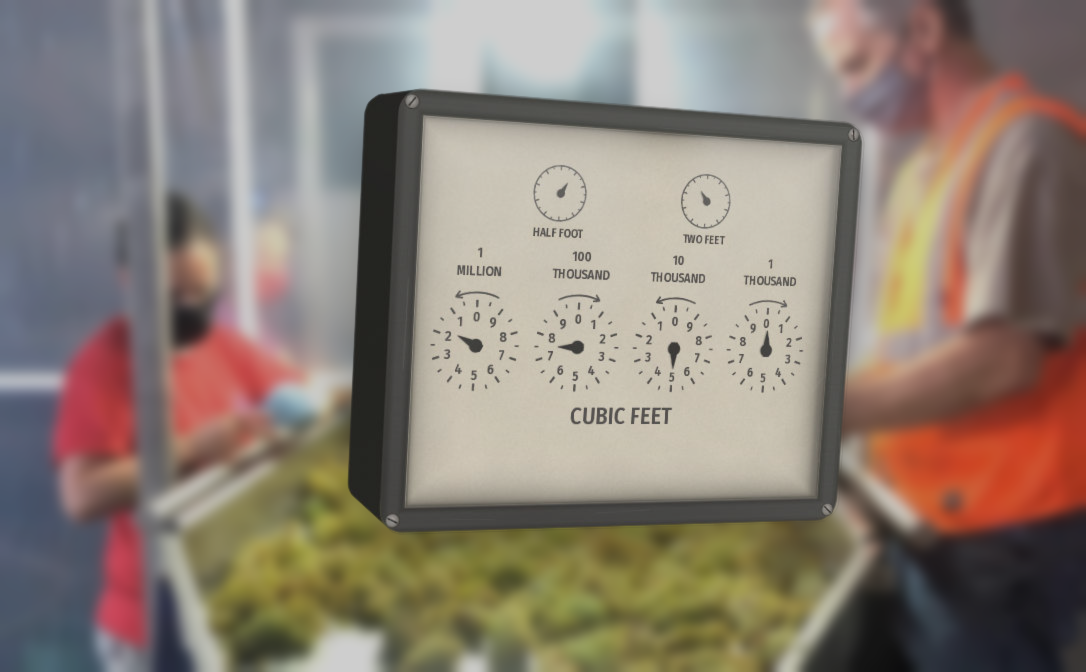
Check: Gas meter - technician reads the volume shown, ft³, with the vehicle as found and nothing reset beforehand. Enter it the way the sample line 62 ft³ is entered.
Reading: 175000 ft³
